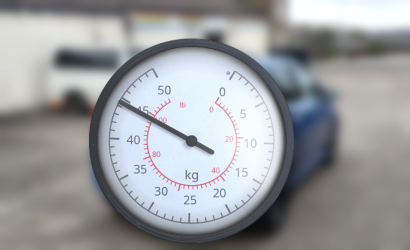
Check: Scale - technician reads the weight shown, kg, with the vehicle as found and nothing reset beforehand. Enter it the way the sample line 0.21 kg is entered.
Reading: 44.5 kg
